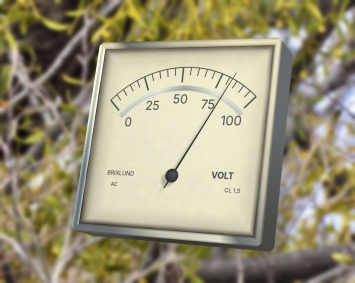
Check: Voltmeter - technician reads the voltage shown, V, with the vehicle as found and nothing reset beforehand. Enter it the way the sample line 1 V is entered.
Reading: 82.5 V
